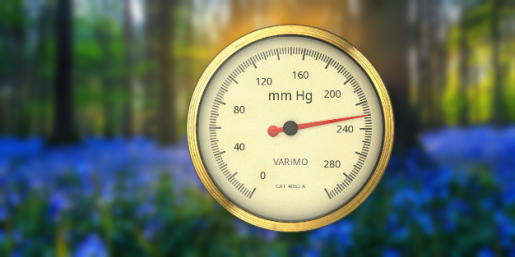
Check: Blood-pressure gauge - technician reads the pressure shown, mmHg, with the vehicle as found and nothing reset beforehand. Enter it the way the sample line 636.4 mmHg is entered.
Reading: 230 mmHg
